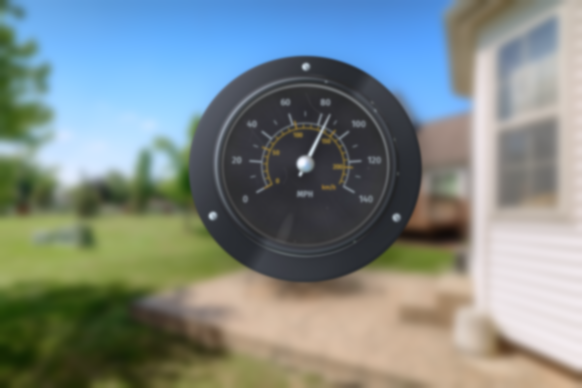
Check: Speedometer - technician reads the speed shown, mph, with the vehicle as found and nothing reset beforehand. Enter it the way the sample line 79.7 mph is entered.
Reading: 85 mph
